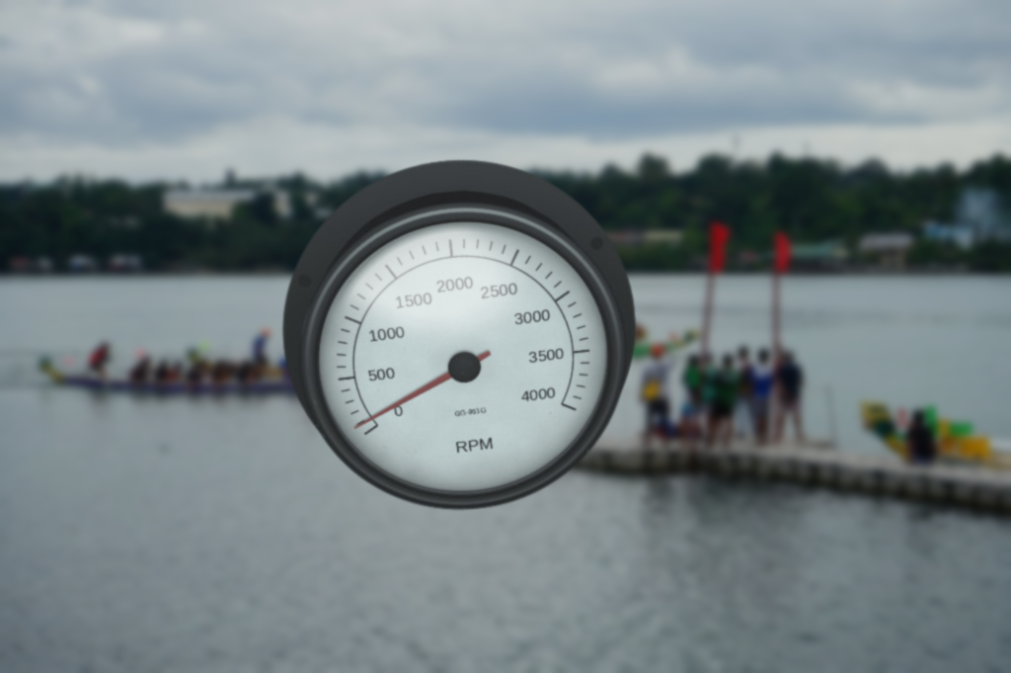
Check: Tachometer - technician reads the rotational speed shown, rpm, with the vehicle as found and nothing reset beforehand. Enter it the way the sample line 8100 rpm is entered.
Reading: 100 rpm
